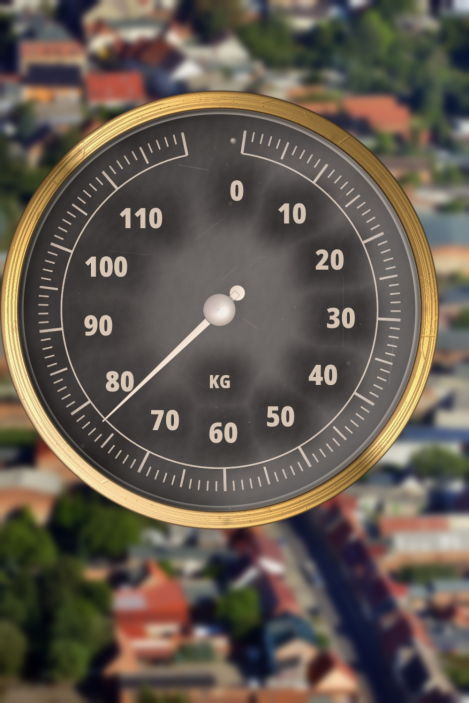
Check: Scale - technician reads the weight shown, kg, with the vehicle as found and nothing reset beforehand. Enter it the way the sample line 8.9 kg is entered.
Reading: 77 kg
